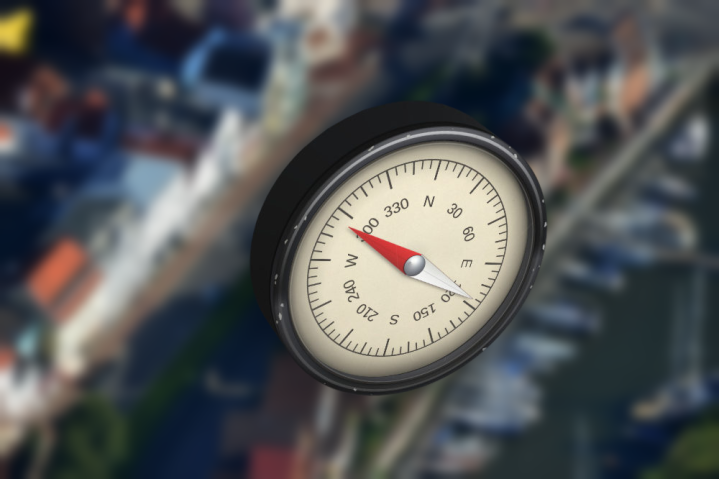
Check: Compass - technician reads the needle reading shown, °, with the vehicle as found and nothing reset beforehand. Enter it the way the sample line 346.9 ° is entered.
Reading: 295 °
